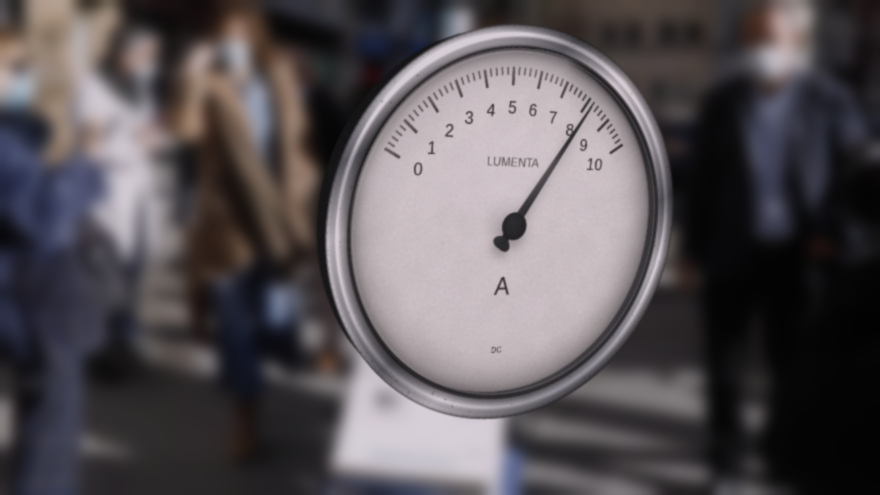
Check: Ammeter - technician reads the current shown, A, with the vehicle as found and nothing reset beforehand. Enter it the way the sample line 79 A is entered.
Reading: 8 A
